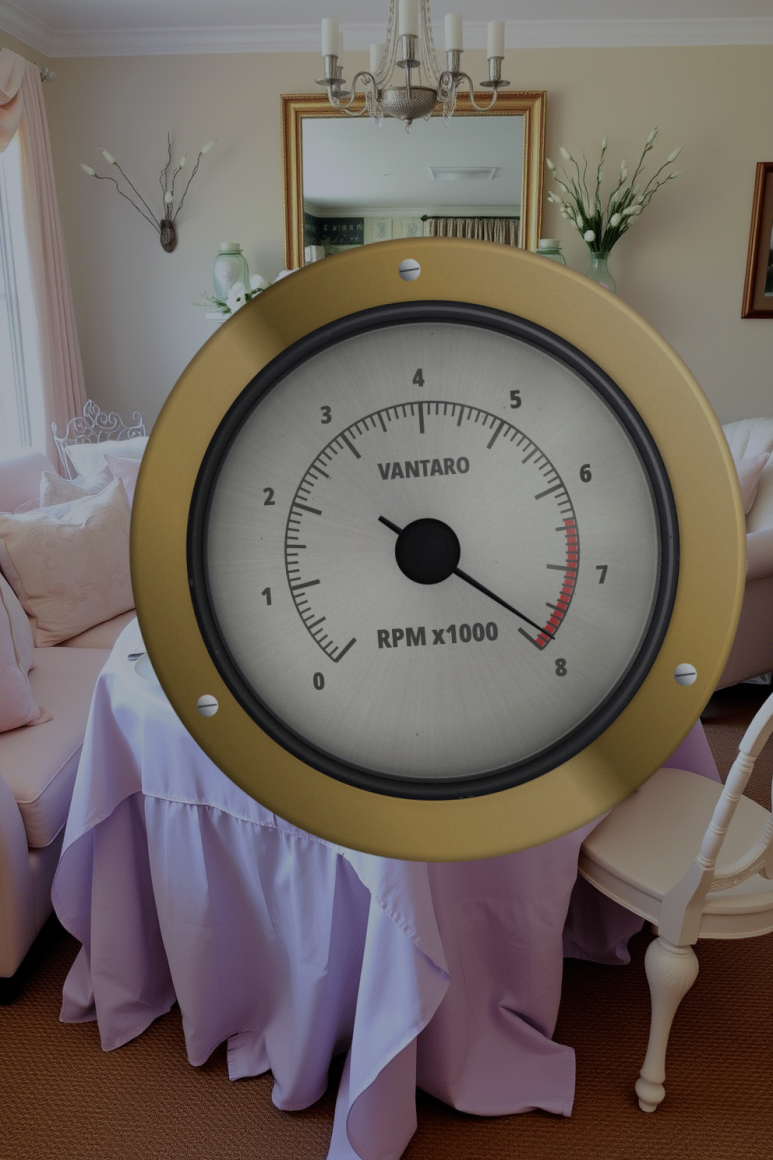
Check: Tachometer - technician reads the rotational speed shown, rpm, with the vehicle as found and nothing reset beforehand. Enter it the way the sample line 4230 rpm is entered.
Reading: 7800 rpm
